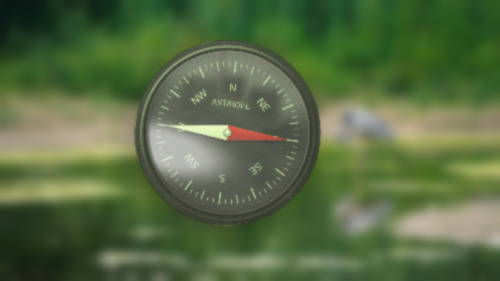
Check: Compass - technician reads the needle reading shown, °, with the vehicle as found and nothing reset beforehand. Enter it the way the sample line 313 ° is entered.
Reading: 90 °
